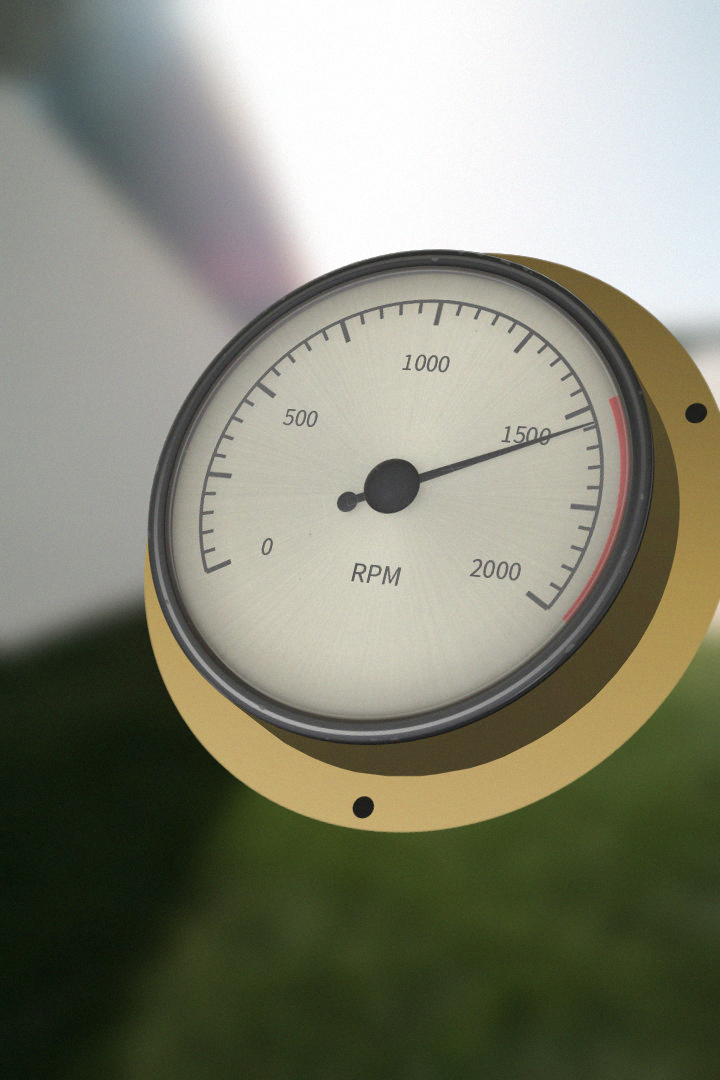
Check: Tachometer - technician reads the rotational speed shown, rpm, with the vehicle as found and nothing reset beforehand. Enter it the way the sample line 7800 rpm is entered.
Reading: 1550 rpm
